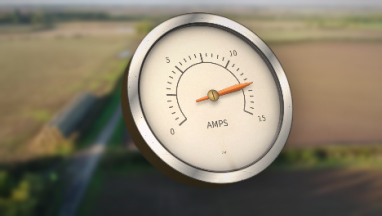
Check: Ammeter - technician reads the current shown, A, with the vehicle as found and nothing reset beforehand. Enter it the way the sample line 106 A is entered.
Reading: 12.5 A
